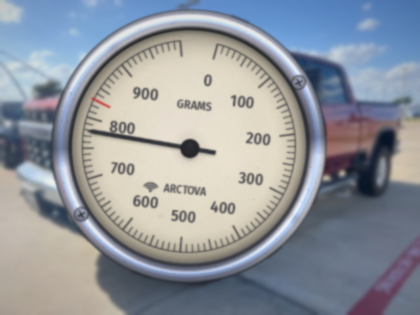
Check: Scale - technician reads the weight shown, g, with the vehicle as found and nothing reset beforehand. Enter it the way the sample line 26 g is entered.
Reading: 780 g
